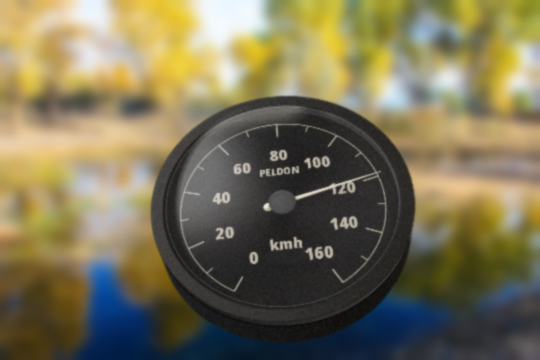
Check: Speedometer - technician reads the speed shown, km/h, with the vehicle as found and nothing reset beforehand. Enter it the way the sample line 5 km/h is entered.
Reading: 120 km/h
